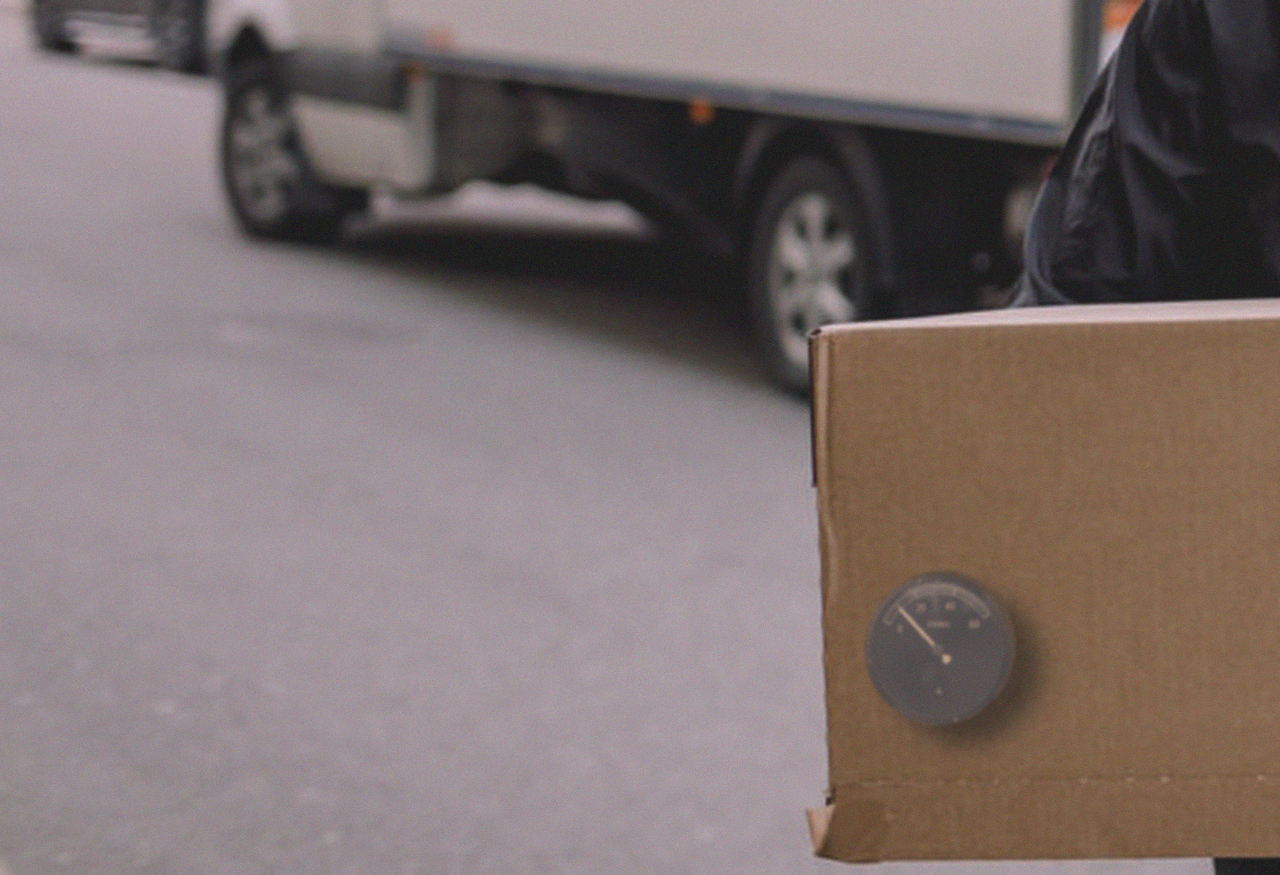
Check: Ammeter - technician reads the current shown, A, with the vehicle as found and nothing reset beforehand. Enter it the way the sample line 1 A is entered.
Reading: 10 A
